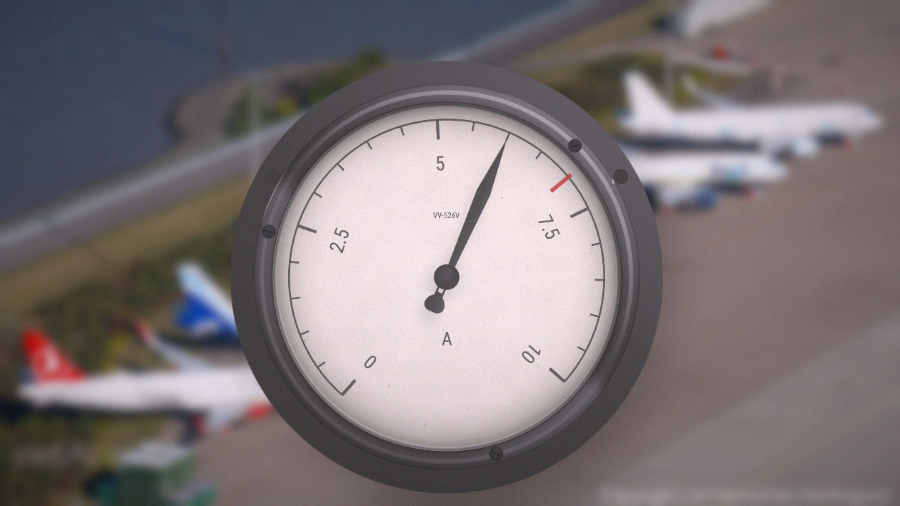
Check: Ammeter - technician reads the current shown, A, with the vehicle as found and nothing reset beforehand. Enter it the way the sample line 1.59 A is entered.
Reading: 6 A
